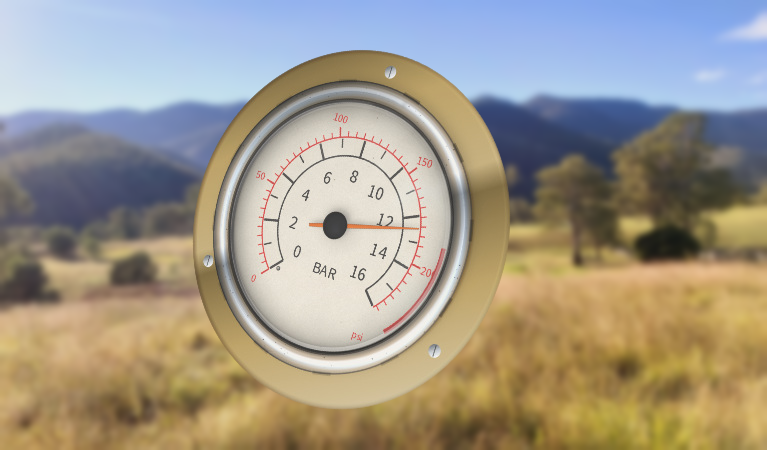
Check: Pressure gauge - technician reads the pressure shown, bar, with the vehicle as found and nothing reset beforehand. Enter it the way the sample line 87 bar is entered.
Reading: 12.5 bar
